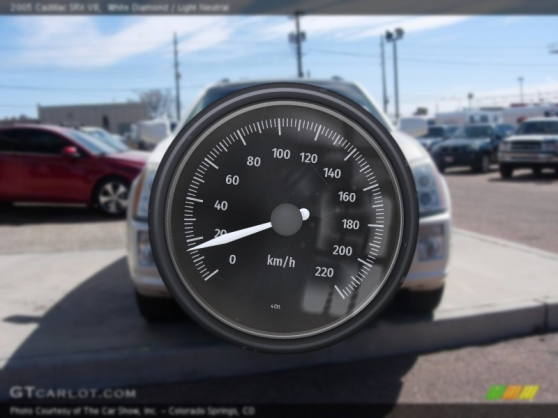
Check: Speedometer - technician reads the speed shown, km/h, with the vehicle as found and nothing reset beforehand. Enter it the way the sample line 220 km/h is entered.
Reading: 16 km/h
